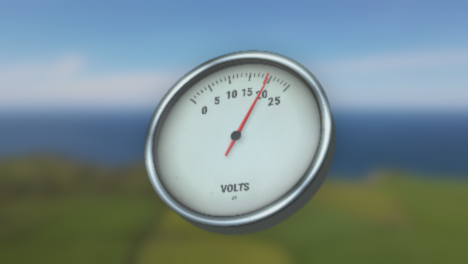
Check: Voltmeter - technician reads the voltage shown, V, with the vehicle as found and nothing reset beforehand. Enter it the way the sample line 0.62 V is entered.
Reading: 20 V
